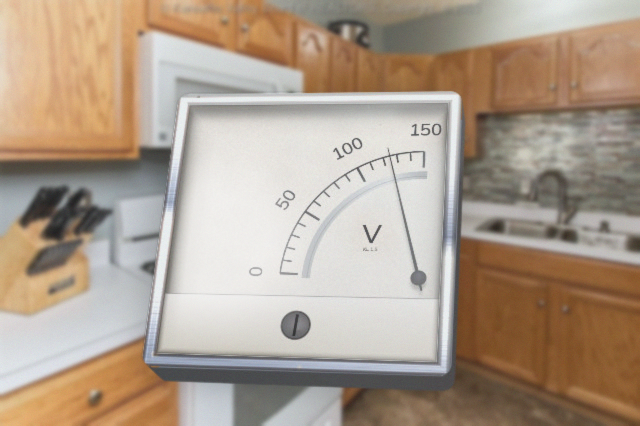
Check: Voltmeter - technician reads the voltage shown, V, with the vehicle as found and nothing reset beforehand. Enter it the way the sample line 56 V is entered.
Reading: 125 V
